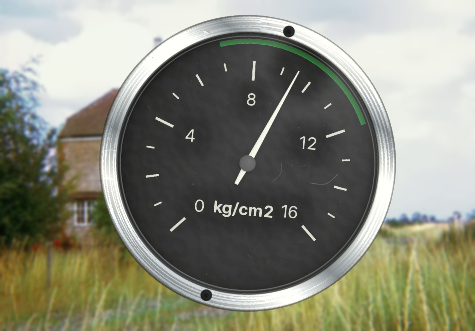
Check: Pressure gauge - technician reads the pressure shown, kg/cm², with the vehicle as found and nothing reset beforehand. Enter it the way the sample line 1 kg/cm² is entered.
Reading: 9.5 kg/cm²
